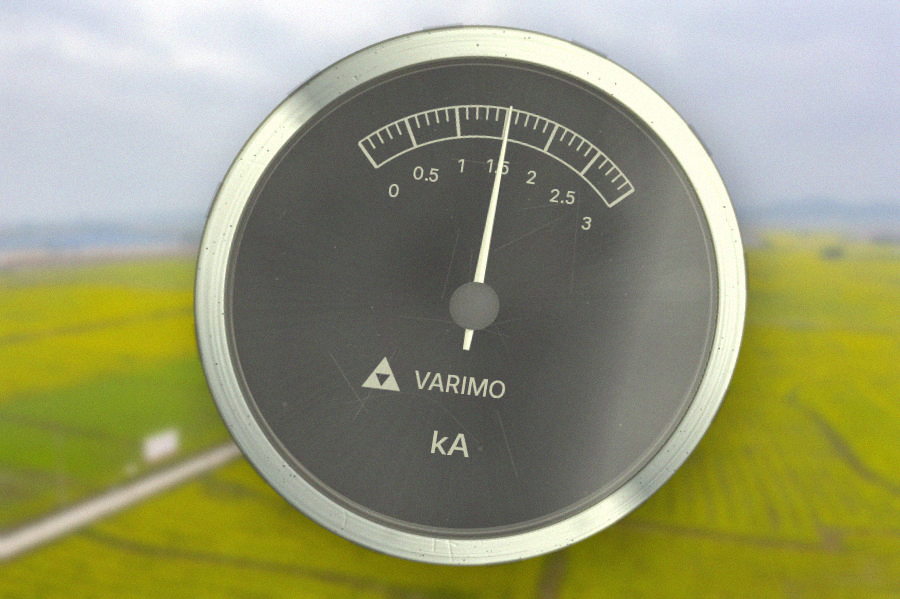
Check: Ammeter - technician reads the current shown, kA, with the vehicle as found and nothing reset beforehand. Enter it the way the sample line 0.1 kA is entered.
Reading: 1.5 kA
